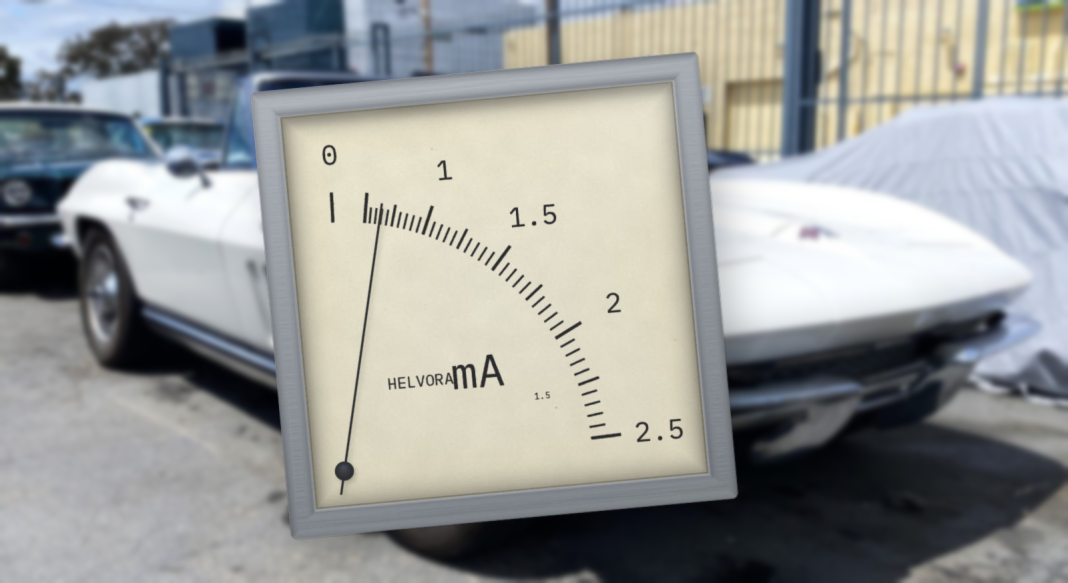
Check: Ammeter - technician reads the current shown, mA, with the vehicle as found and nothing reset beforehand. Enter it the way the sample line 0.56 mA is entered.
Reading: 0.65 mA
